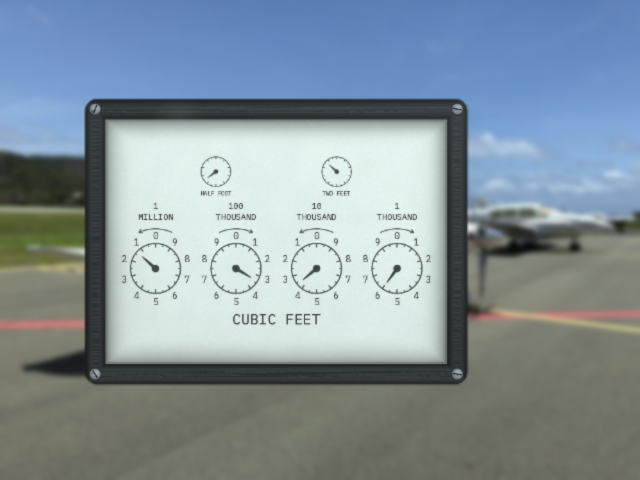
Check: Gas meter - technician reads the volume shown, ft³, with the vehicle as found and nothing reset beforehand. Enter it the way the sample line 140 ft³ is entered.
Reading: 133600 ft³
